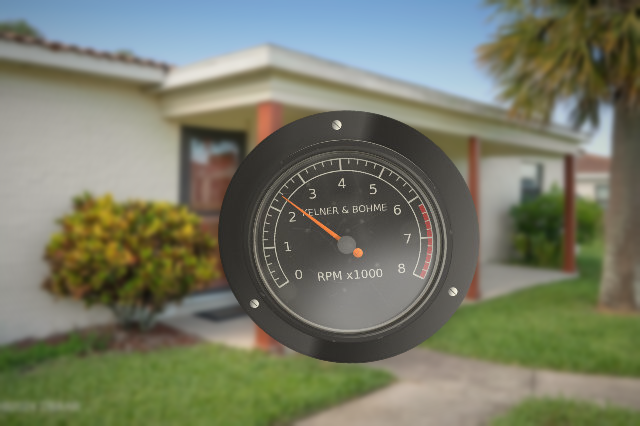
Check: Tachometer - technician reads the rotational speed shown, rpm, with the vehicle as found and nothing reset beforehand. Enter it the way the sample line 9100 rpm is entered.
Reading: 2400 rpm
